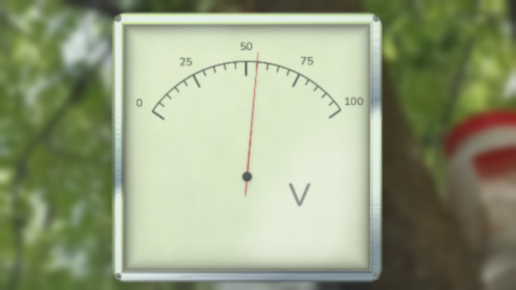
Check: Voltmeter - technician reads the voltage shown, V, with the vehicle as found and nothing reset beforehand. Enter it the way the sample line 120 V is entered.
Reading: 55 V
